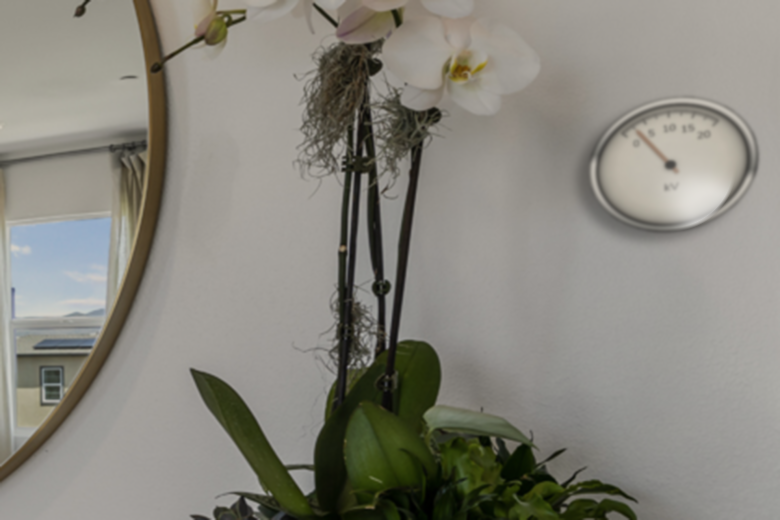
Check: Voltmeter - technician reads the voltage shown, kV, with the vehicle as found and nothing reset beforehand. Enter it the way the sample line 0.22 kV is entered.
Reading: 2.5 kV
